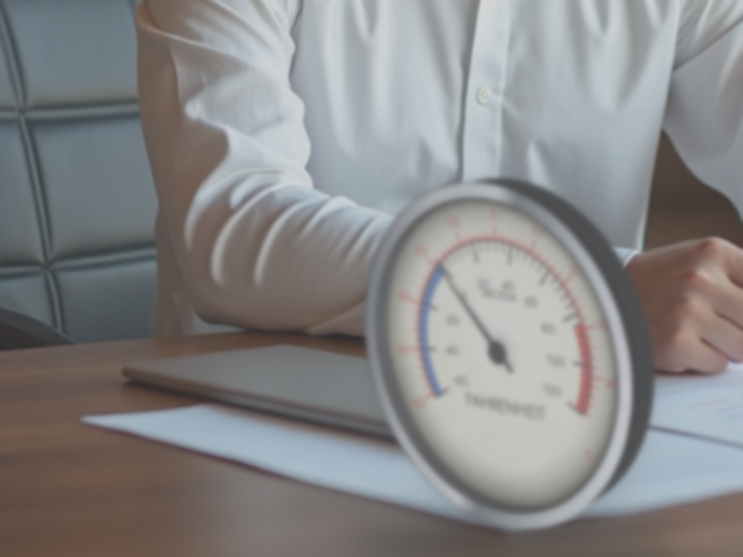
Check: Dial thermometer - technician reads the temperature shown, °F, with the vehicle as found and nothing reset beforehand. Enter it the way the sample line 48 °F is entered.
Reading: 0 °F
